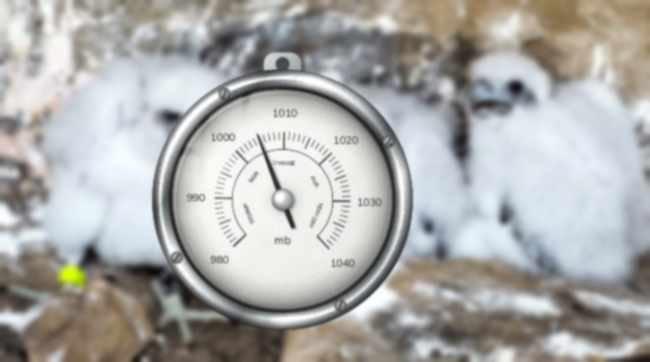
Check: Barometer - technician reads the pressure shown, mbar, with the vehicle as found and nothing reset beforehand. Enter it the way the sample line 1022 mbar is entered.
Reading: 1005 mbar
